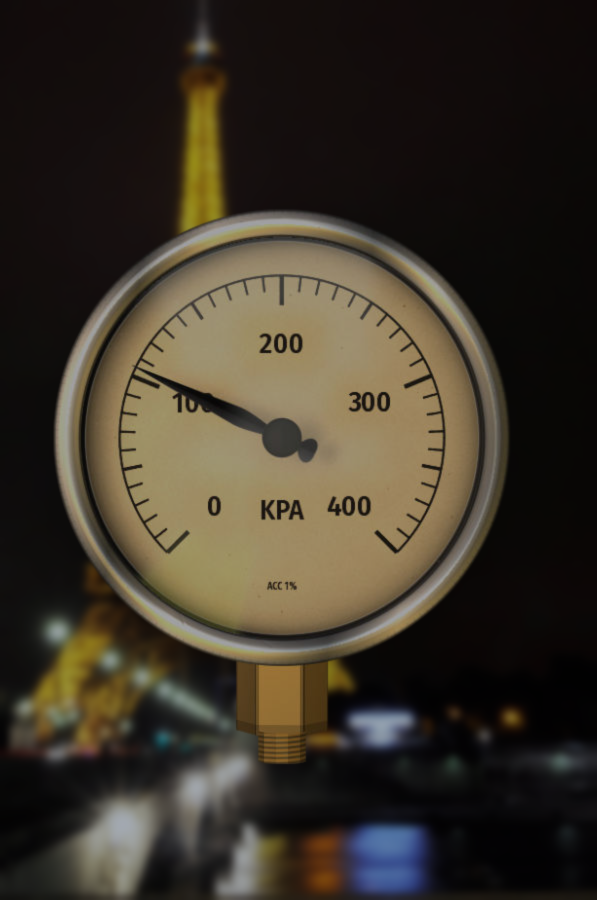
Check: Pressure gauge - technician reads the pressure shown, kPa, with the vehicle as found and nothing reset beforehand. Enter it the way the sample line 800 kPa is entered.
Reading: 105 kPa
